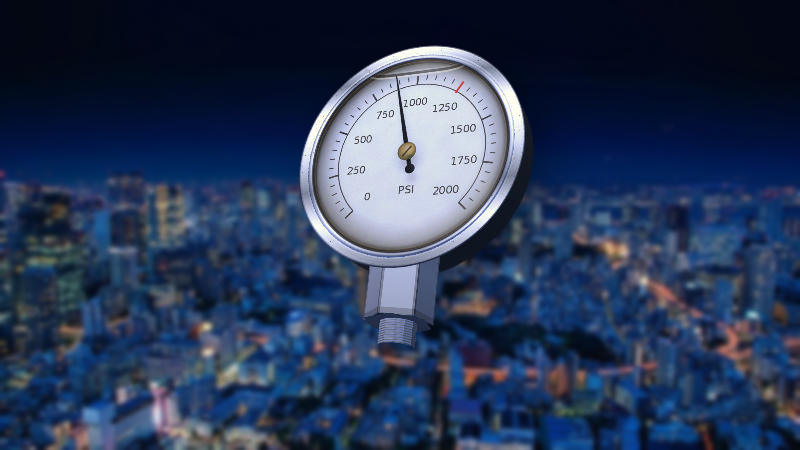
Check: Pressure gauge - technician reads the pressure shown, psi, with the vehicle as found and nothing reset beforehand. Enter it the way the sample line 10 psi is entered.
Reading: 900 psi
